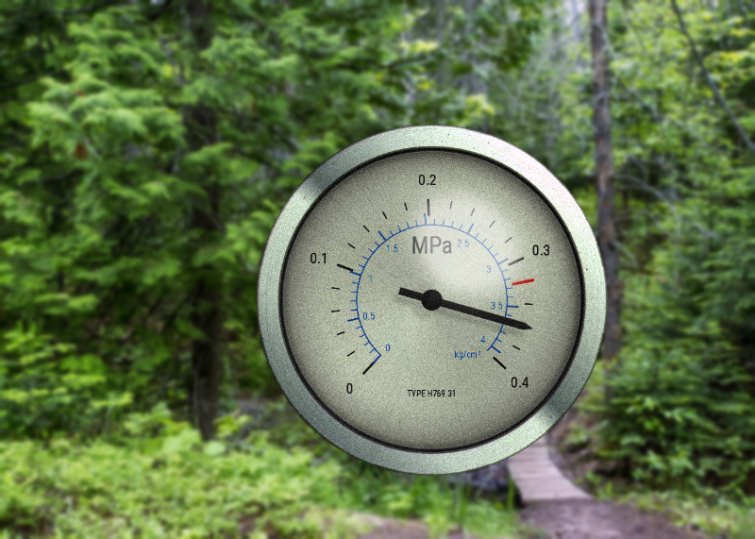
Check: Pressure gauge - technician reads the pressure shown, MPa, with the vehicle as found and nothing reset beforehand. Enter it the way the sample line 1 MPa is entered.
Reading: 0.36 MPa
